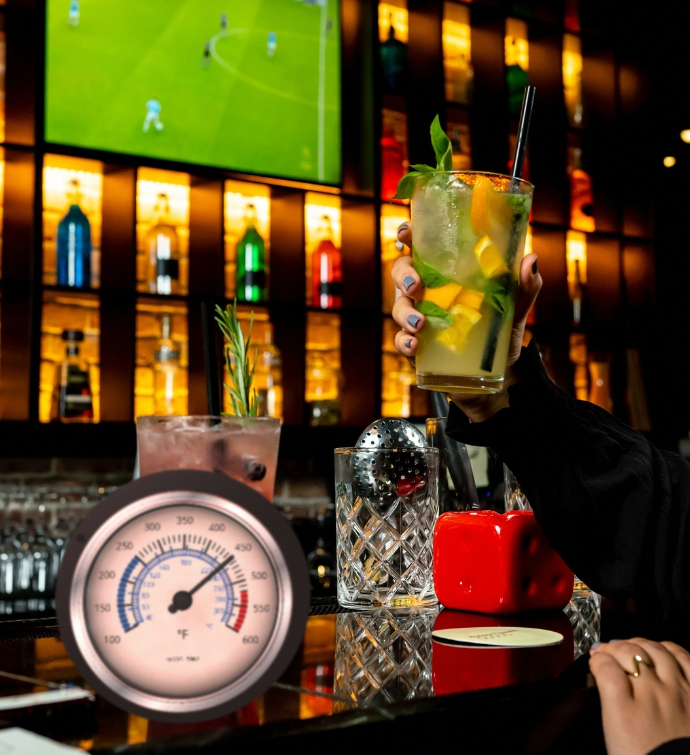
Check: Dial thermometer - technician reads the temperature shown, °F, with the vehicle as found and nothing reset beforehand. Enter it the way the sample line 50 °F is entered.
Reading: 450 °F
